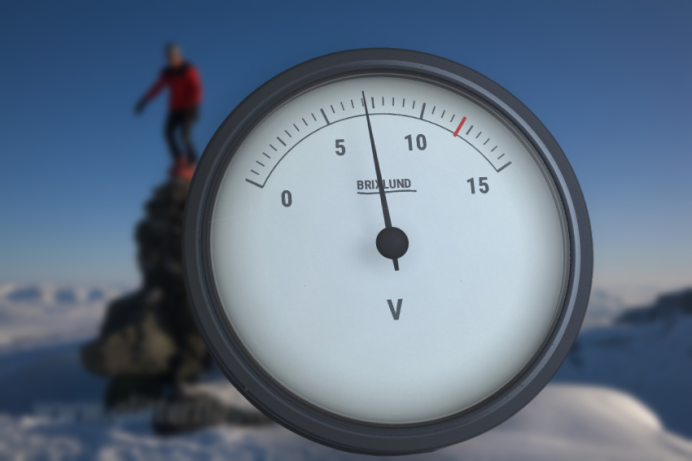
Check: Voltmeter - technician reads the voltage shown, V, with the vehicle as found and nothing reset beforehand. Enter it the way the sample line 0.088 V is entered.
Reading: 7 V
